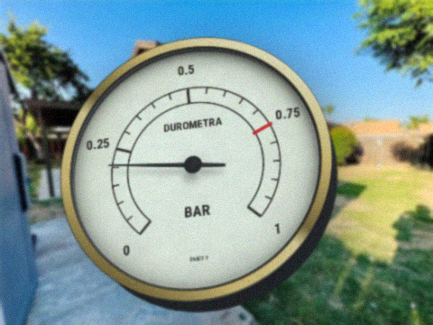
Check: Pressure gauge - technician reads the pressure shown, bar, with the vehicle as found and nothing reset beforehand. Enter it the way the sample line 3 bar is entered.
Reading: 0.2 bar
